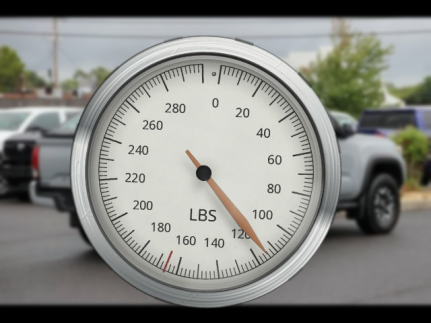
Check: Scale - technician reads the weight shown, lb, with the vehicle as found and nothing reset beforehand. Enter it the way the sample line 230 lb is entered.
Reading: 114 lb
